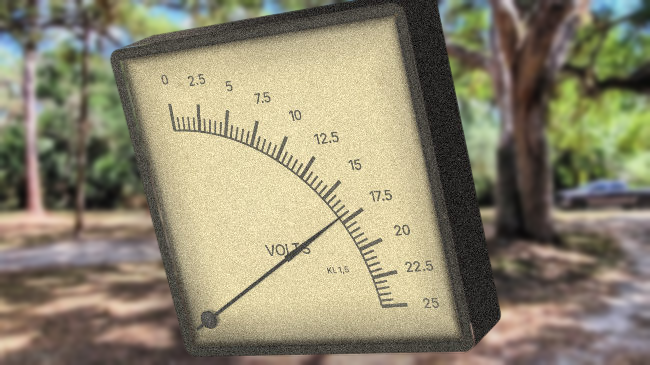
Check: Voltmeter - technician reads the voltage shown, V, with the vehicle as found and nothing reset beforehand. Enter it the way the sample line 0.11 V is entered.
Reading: 17 V
